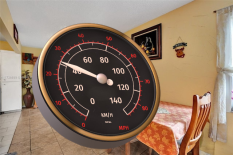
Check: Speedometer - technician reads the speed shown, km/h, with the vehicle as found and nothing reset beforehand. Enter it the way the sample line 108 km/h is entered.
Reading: 40 km/h
